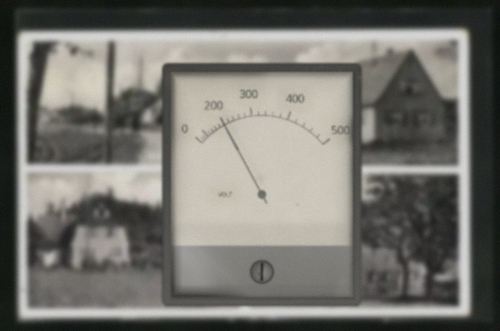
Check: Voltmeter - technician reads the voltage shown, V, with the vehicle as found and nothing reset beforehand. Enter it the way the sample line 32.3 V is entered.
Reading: 200 V
